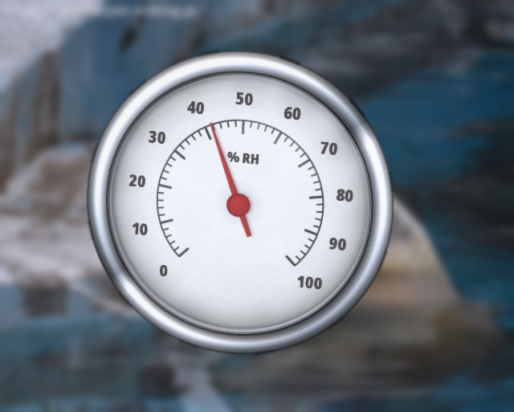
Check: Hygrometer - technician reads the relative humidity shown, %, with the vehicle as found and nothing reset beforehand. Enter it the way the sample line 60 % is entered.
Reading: 42 %
